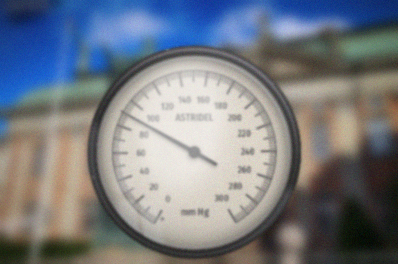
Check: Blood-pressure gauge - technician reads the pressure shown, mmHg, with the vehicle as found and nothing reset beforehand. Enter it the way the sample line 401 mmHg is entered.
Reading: 90 mmHg
